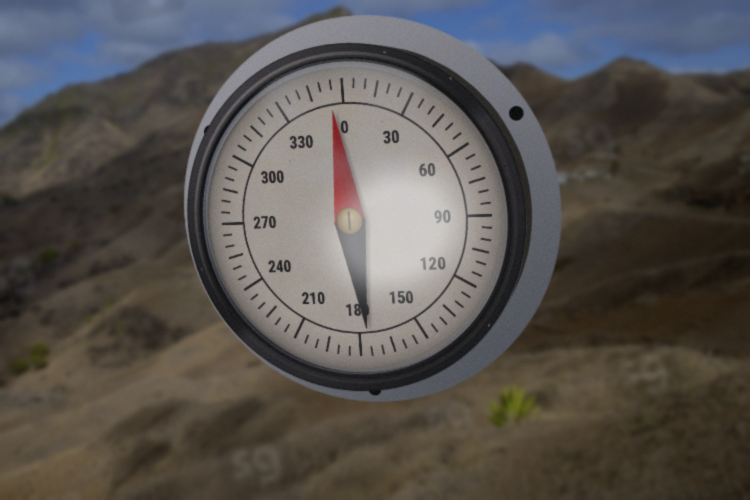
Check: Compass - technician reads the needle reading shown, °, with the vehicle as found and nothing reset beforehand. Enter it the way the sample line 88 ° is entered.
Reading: 355 °
